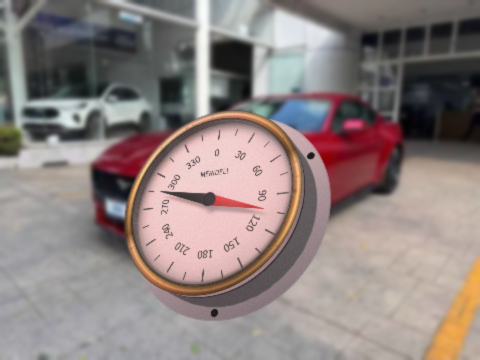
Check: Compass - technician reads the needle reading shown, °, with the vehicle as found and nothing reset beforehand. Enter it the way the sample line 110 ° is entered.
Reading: 105 °
